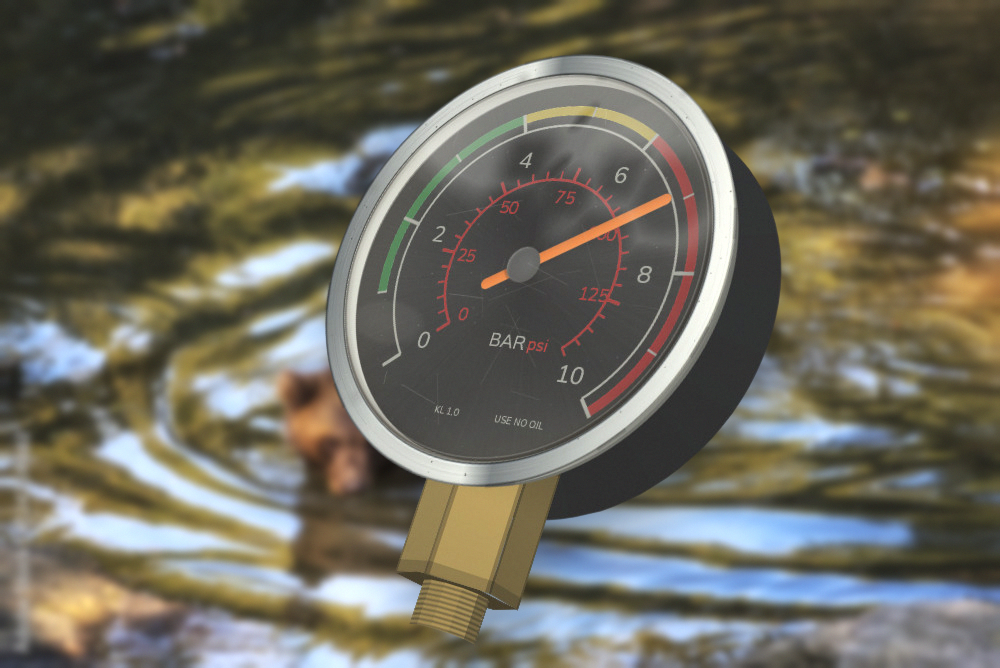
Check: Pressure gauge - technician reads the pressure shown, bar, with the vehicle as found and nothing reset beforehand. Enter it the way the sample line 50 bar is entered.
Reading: 7 bar
